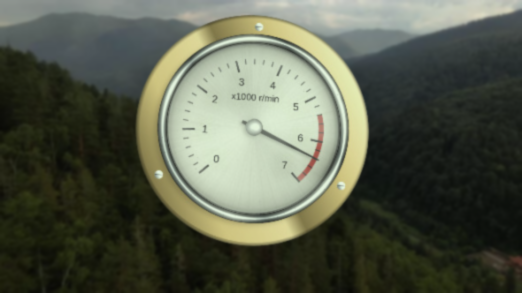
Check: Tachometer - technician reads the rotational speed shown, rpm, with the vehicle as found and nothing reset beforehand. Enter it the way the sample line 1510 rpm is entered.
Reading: 6400 rpm
